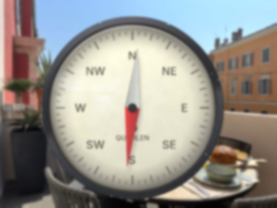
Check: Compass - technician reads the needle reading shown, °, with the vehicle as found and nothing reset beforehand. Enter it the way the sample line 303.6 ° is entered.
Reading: 185 °
